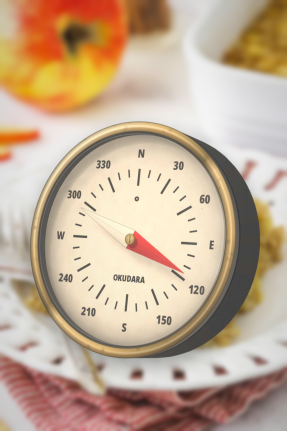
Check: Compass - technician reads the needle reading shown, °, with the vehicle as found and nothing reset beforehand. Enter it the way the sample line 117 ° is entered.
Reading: 115 °
